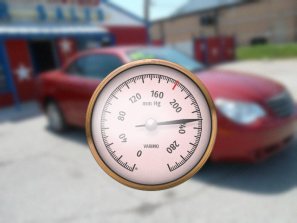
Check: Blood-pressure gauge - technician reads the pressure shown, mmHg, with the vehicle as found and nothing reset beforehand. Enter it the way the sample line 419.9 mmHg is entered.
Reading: 230 mmHg
